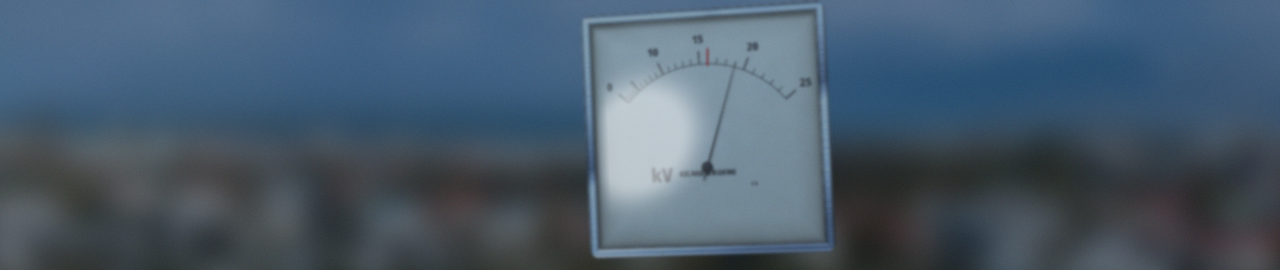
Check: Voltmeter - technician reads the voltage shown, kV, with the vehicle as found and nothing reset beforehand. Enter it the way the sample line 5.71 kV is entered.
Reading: 19 kV
